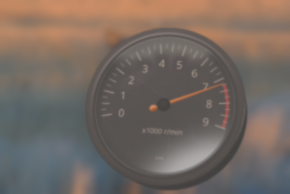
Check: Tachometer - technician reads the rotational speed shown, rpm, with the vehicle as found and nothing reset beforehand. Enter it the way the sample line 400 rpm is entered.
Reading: 7250 rpm
